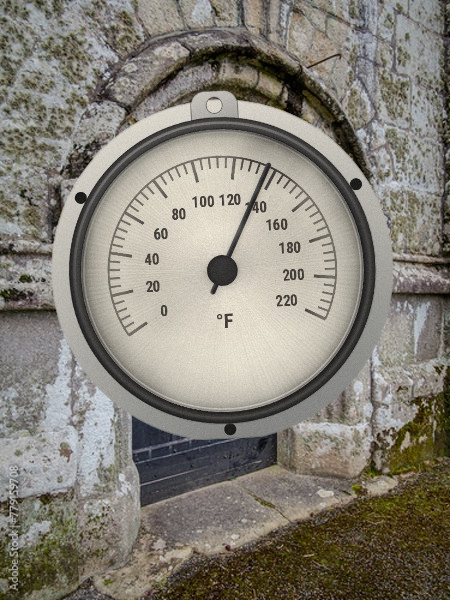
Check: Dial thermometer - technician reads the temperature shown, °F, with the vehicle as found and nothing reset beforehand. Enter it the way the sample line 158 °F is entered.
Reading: 136 °F
